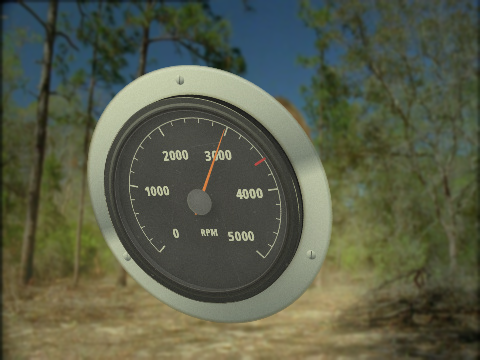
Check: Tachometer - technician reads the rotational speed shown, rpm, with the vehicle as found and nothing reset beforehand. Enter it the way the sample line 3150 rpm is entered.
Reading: 3000 rpm
